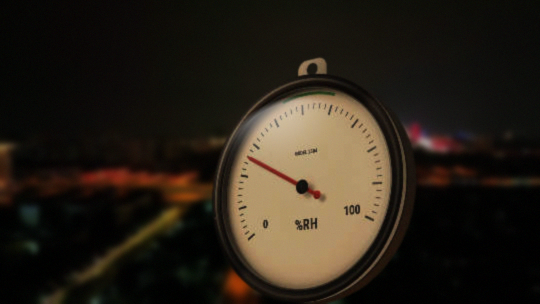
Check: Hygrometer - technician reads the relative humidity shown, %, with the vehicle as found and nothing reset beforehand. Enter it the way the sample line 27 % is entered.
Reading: 26 %
